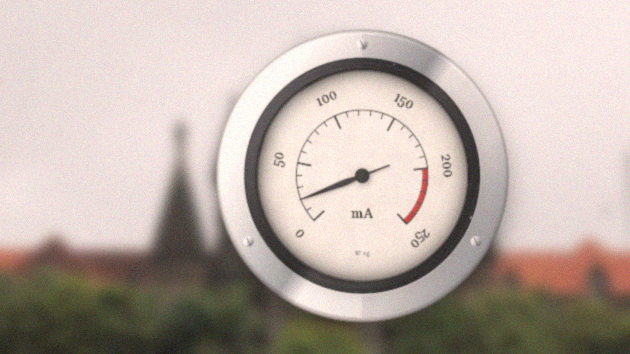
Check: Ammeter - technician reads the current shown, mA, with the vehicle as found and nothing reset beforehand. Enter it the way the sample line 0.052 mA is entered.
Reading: 20 mA
